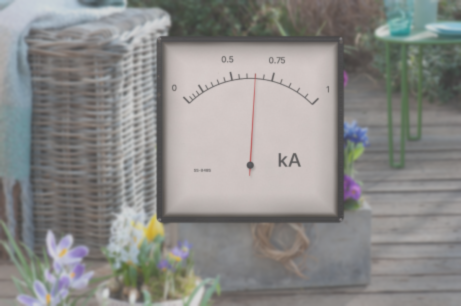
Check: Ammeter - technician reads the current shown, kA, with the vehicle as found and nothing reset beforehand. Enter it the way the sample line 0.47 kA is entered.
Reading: 0.65 kA
